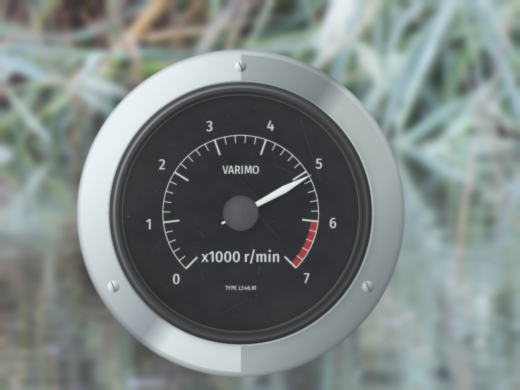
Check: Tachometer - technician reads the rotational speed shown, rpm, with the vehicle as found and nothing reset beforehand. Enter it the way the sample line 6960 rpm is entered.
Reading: 5100 rpm
